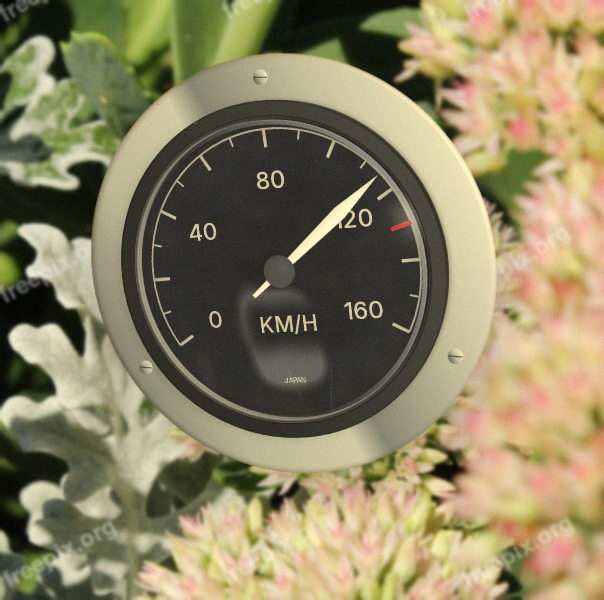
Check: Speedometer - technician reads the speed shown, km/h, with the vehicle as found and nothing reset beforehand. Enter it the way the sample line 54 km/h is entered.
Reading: 115 km/h
